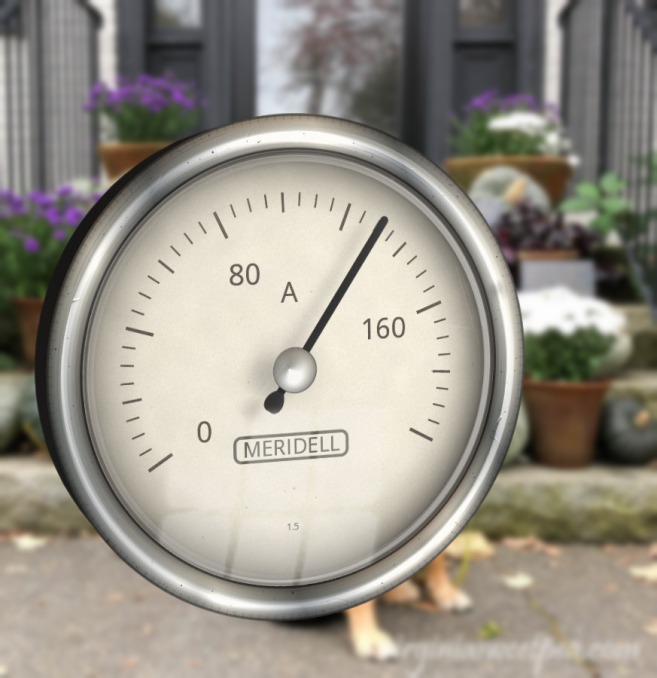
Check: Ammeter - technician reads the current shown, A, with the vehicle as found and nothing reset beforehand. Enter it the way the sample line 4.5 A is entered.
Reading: 130 A
